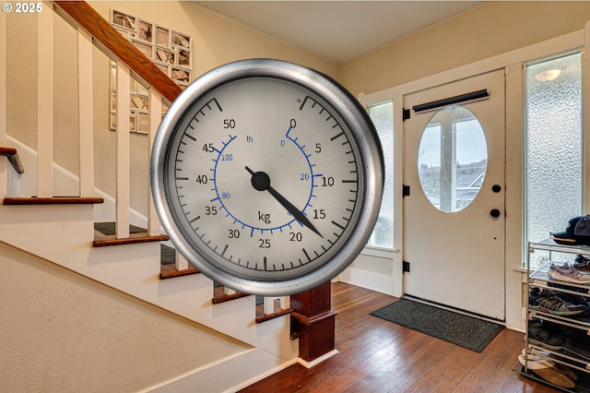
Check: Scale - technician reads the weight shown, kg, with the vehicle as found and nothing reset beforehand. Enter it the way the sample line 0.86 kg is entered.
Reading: 17 kg
